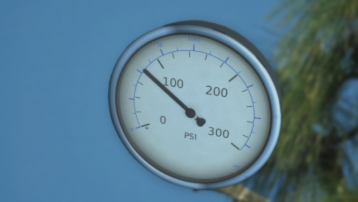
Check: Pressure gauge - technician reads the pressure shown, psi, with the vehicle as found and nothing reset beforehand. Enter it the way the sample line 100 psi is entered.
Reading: 80 psi
